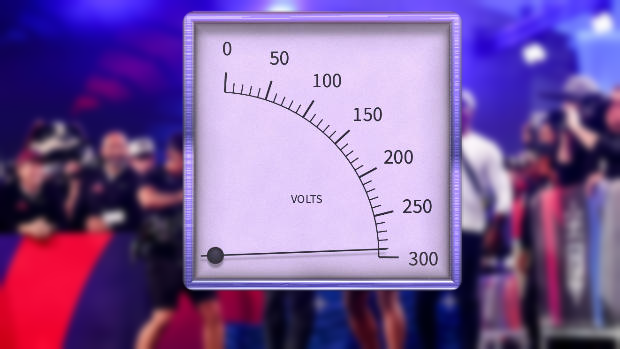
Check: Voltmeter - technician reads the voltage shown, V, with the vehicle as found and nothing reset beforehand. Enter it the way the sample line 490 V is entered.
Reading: 290 V
